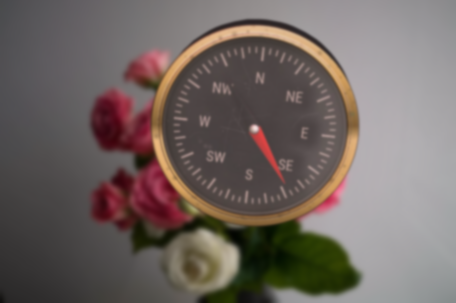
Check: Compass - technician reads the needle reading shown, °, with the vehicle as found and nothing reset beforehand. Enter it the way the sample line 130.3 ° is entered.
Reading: 145 °
